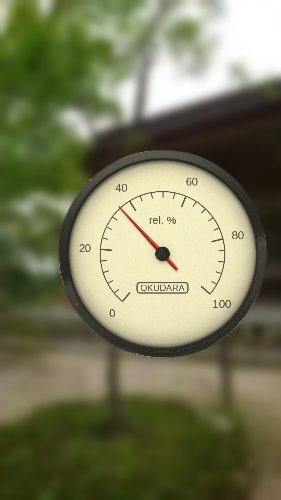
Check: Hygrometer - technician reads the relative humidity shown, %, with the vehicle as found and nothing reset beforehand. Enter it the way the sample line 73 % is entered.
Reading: 36 %
